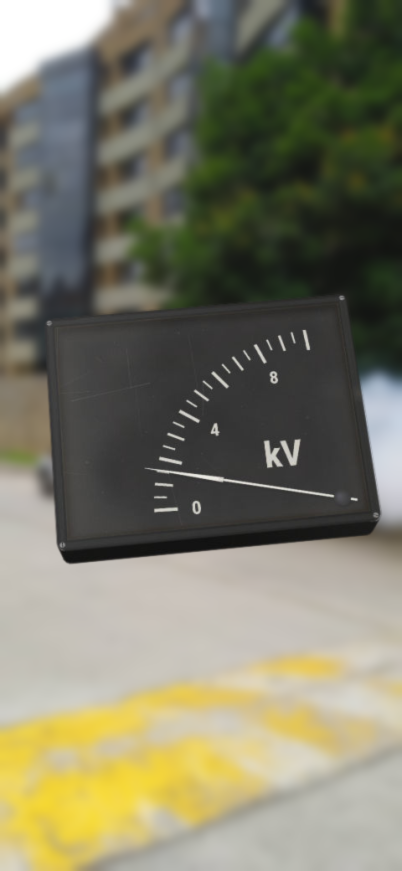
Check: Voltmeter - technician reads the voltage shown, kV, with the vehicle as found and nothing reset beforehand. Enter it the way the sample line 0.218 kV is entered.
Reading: 1.5 kV
